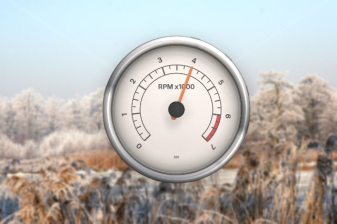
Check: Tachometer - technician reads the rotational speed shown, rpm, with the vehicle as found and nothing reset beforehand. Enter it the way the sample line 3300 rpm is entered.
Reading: 4000 rpm
